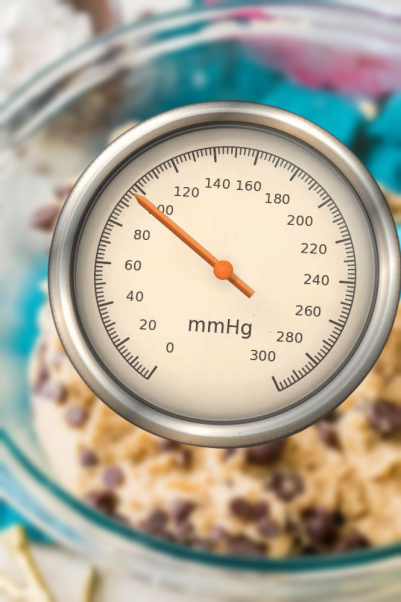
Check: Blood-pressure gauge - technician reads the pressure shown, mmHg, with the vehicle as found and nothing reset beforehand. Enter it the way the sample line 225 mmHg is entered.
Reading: 96 mmHg
